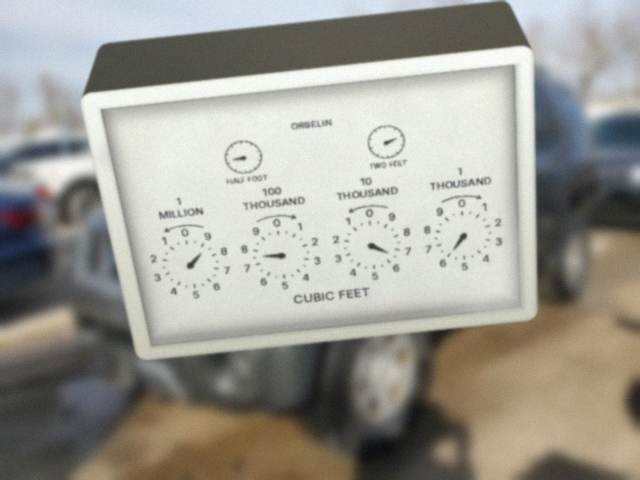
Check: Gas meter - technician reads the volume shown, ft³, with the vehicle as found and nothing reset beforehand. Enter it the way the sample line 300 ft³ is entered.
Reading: 876600 ft³
